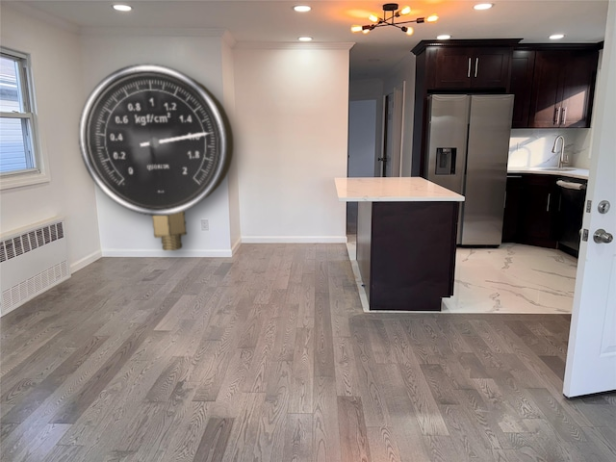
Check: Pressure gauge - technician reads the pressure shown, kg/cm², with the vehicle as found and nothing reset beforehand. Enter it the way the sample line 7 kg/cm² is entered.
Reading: 1.6 kg/cm²
